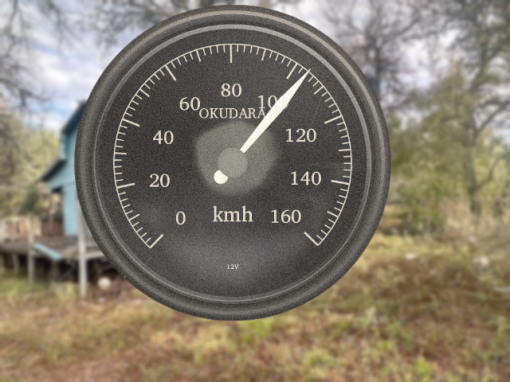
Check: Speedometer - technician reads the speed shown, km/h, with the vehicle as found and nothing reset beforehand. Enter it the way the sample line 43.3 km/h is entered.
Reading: 104 km/h
